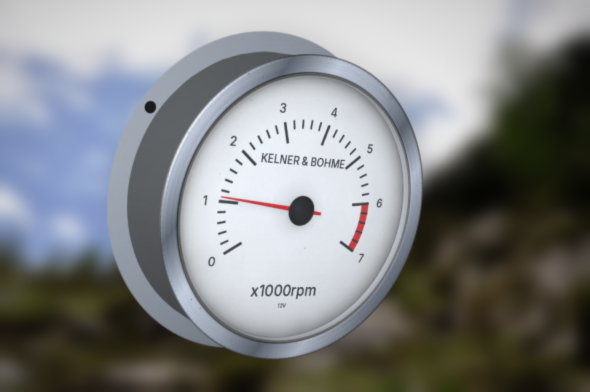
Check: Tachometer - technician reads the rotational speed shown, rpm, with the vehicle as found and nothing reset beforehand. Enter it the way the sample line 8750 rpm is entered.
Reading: 1100 rpm
